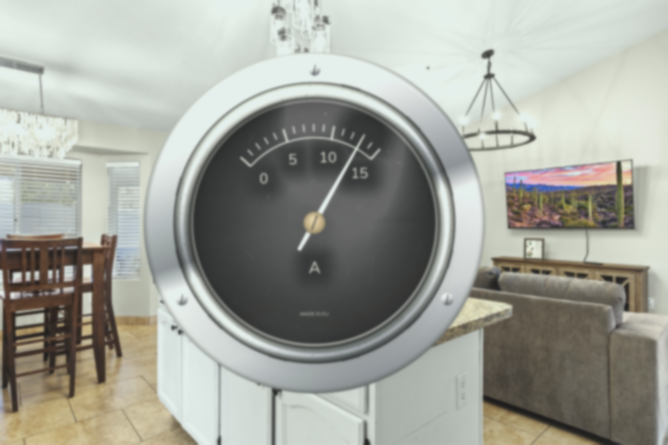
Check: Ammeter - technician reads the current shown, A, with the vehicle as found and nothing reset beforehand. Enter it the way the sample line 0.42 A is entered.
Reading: 13 A
